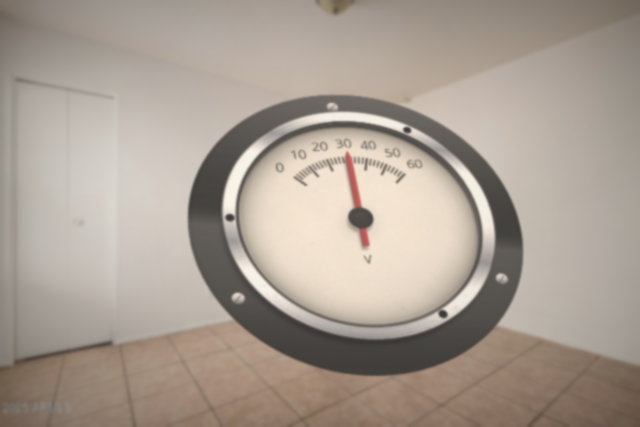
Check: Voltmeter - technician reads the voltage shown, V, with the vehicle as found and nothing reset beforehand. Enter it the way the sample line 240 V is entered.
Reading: 30 V
